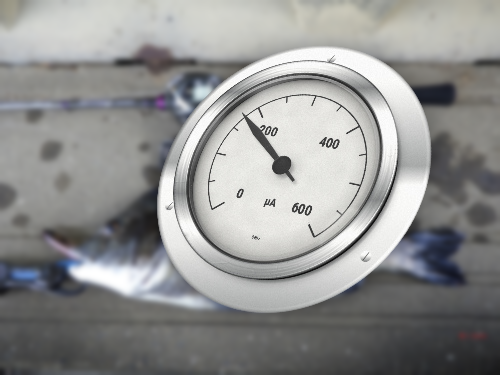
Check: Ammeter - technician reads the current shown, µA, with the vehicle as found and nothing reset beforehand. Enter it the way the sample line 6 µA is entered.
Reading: 175 µA
